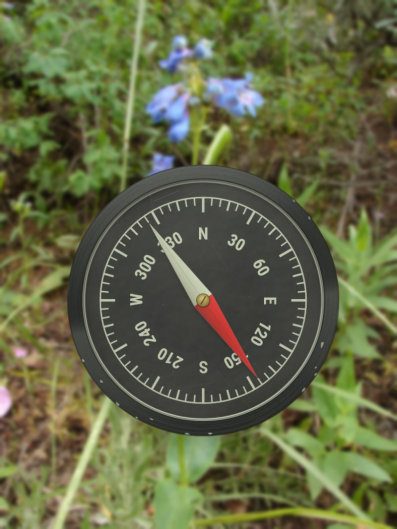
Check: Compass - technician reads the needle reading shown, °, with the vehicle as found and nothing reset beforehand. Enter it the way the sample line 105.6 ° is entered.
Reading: 145 °
